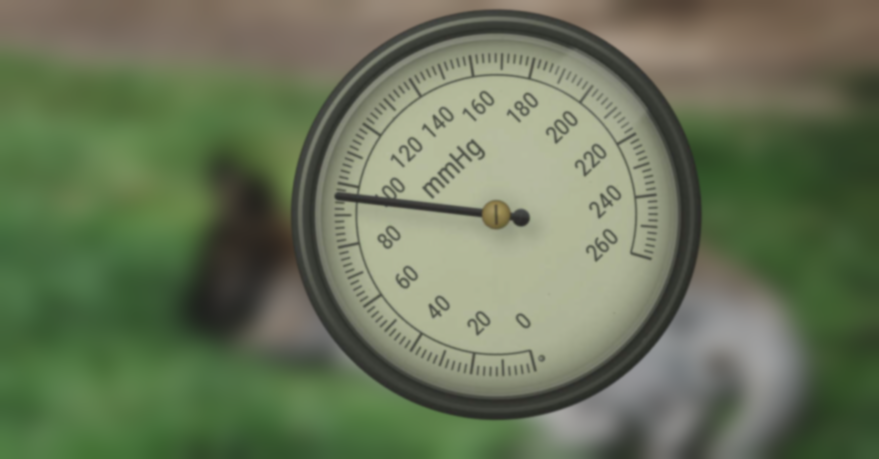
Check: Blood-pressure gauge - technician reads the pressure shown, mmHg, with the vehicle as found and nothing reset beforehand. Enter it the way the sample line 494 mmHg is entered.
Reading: 96 mmHg
